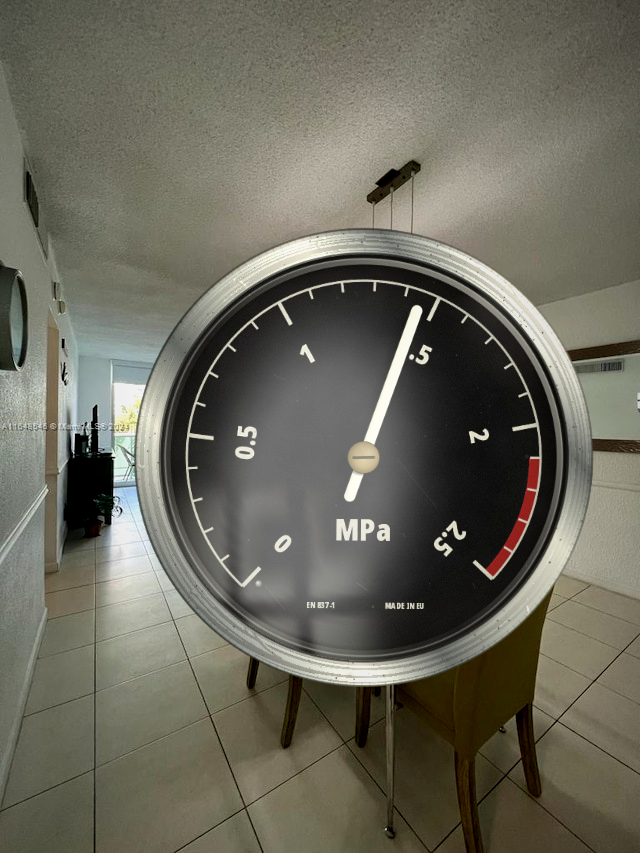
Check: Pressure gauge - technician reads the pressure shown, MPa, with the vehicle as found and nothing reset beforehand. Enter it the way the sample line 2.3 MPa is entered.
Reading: 1.45 MPa
